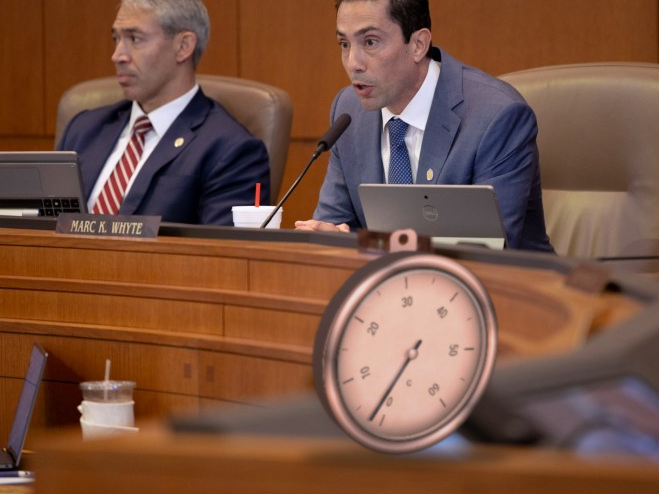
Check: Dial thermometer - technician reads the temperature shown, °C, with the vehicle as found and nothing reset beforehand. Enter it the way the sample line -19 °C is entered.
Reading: 2.5 °C
